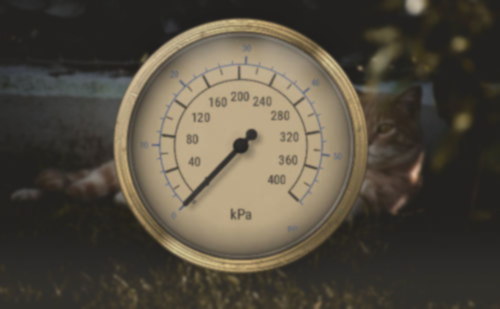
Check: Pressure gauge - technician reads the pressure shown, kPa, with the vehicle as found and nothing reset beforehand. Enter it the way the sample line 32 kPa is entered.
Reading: 0 kPa
